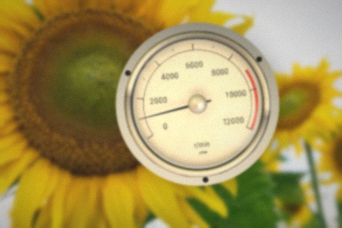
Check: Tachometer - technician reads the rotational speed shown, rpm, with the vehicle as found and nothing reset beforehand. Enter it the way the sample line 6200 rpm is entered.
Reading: 1000 rpm
